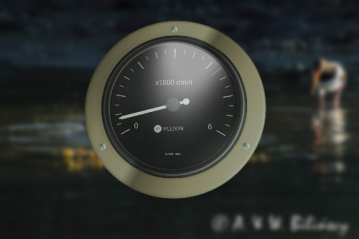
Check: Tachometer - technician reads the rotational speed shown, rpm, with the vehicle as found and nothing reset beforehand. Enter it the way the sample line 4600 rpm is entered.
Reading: 375 rpm
